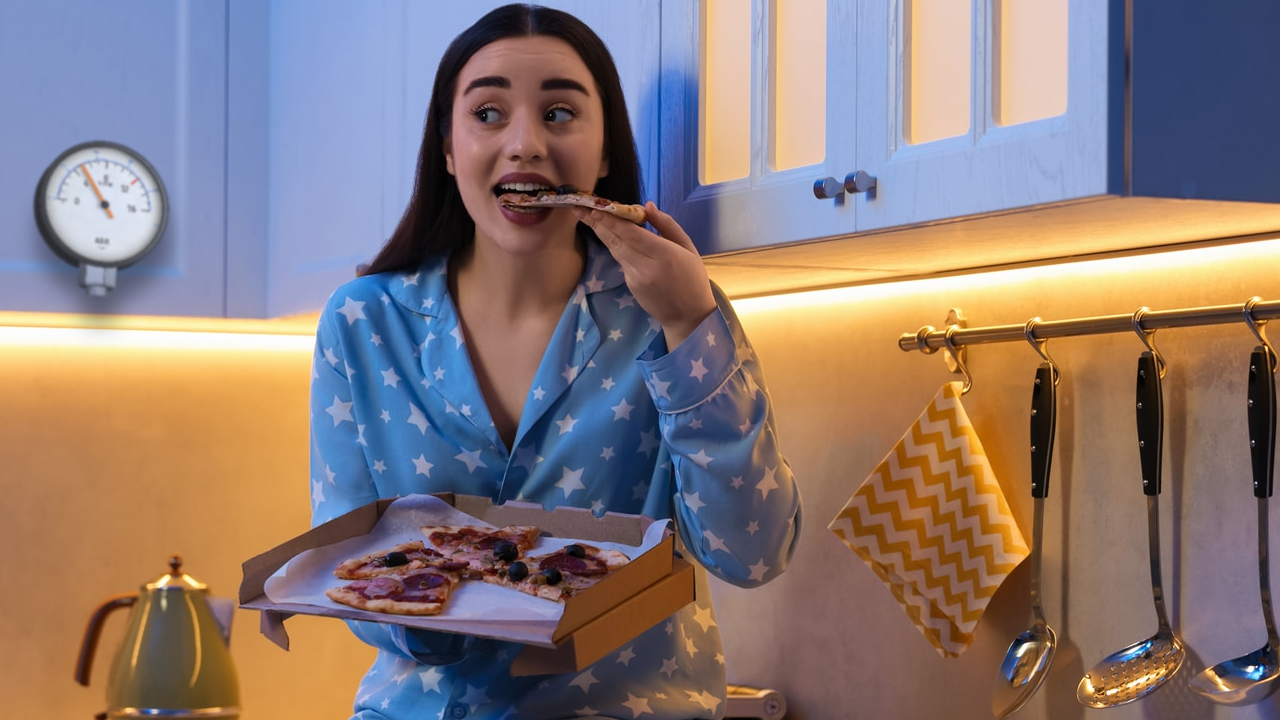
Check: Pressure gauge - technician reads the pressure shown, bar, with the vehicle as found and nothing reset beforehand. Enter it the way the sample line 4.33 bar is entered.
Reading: 5 bar
